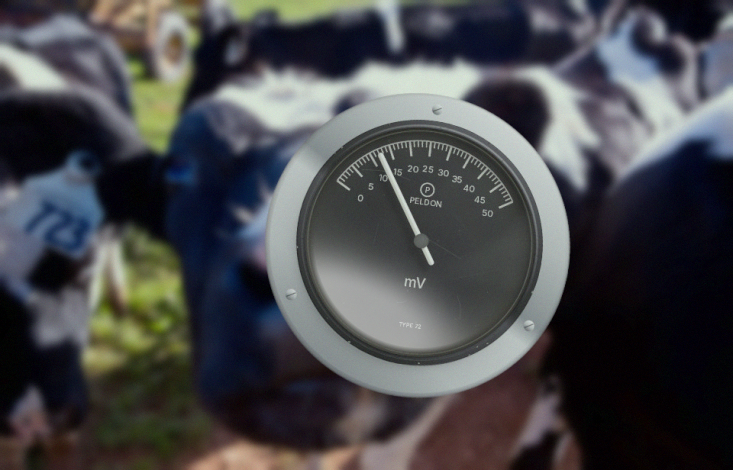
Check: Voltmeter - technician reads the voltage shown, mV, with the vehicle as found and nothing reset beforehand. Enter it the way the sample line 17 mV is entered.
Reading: 12 mV
